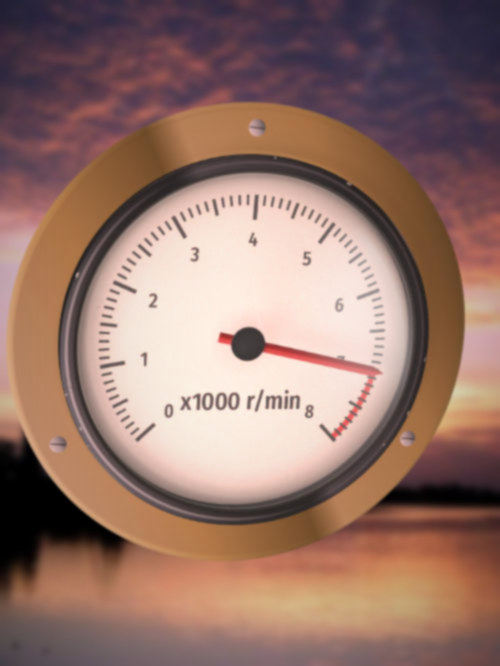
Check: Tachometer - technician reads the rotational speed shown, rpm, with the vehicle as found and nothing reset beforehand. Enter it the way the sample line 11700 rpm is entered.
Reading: 7000 rpm
